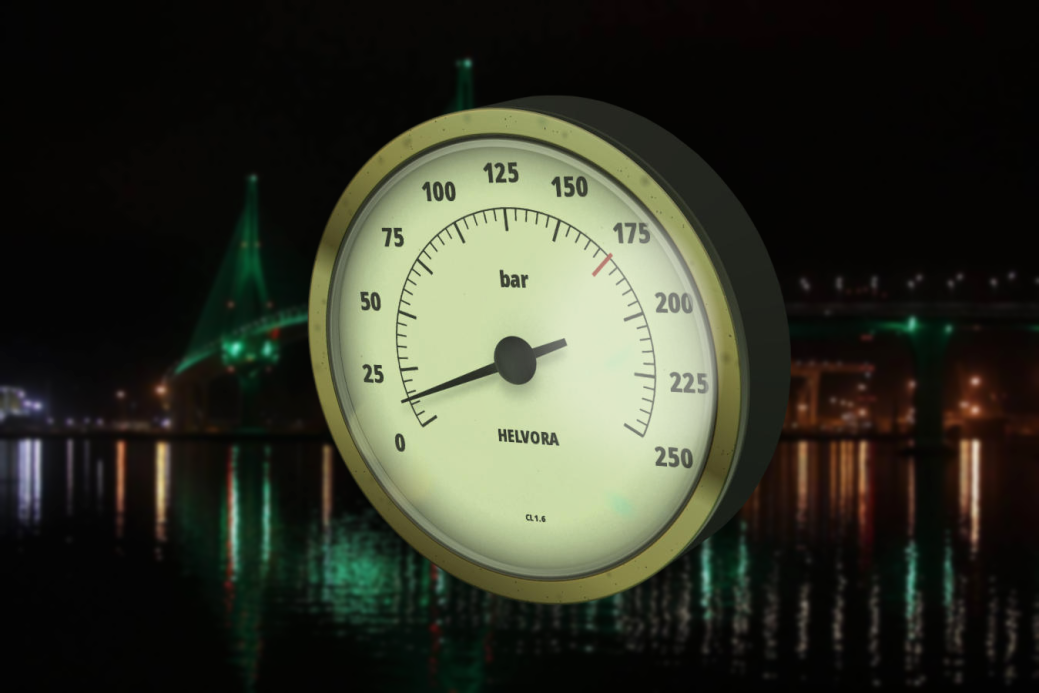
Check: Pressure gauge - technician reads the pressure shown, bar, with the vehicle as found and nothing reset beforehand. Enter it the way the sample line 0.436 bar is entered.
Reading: 12.5 bar
